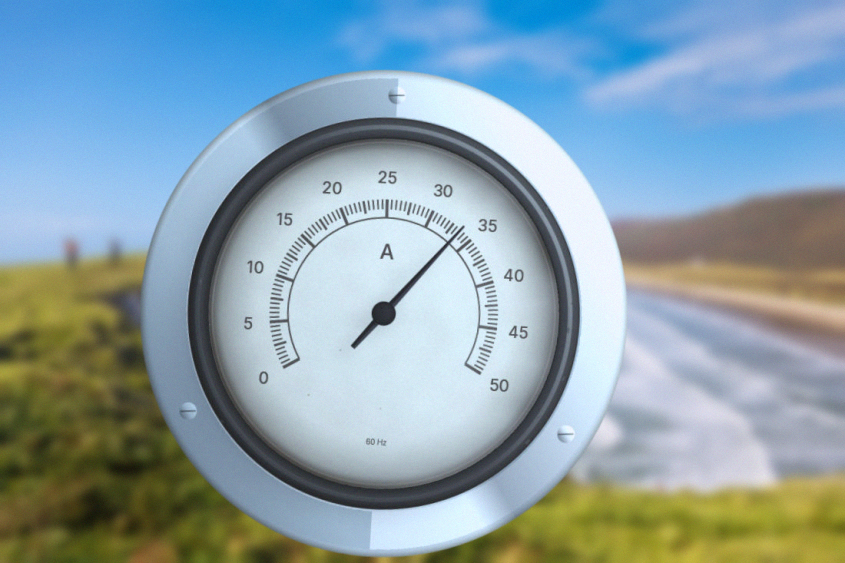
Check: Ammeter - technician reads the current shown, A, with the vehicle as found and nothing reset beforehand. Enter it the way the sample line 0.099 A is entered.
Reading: 33.5 A
